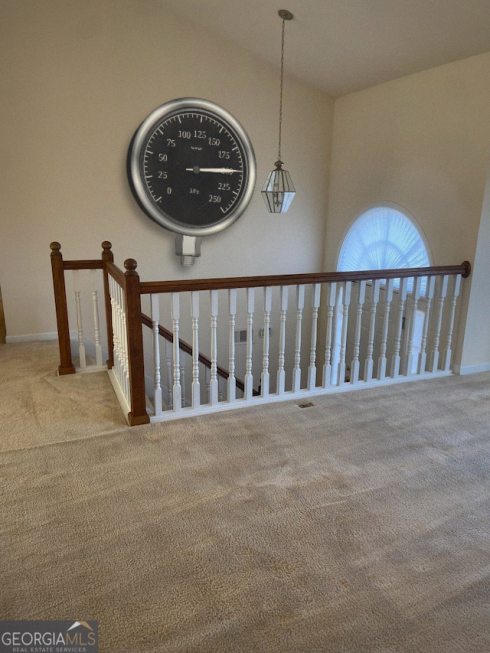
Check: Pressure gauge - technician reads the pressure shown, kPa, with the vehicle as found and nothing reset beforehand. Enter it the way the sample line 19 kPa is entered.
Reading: 200 kPa
